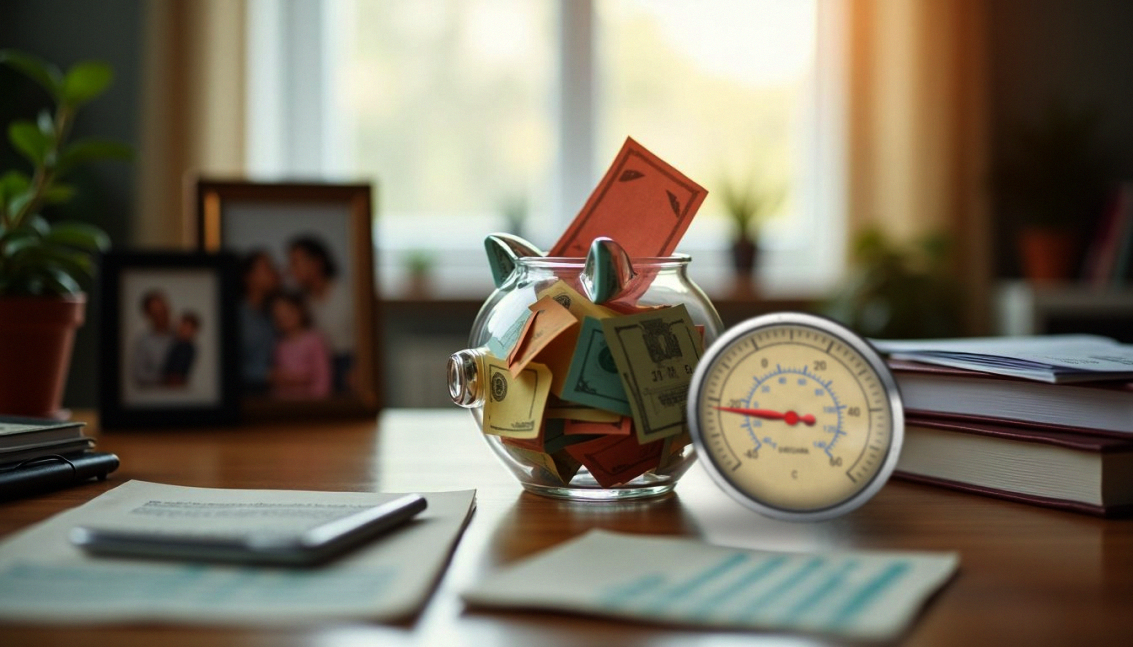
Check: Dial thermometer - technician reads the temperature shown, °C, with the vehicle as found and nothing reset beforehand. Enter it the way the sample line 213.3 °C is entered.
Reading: -22 °C
